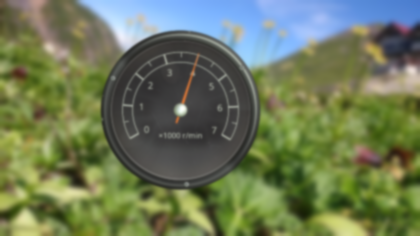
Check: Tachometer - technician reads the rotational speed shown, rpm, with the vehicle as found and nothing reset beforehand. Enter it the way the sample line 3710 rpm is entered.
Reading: 4000 rpm
